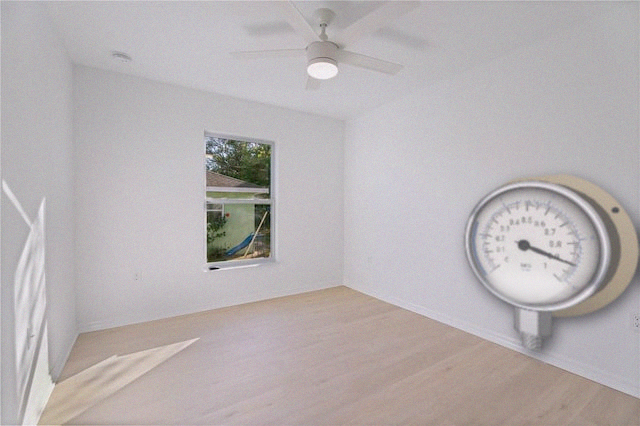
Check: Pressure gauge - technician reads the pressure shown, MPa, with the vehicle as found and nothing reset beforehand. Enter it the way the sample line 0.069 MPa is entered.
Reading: 0.9 MPa
